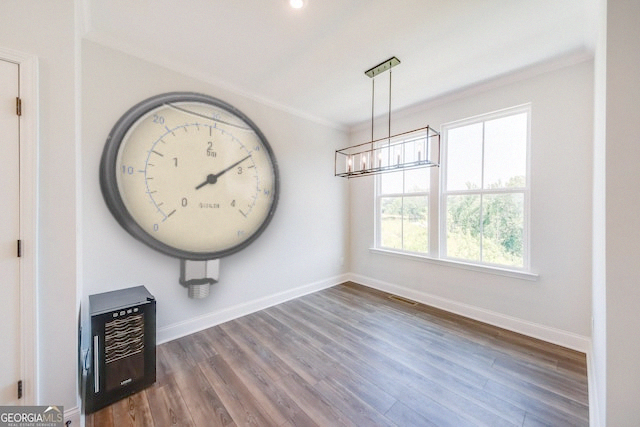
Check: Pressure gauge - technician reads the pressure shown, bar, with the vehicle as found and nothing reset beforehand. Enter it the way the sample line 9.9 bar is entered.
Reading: 2.8 bar
